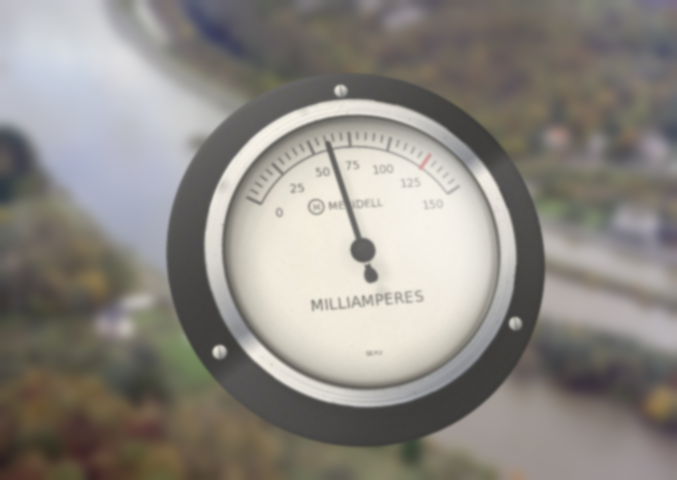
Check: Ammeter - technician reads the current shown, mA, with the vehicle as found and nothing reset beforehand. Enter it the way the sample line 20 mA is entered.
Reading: 60 mA
